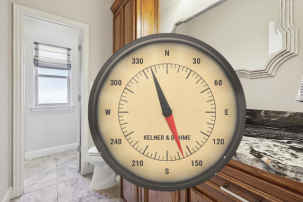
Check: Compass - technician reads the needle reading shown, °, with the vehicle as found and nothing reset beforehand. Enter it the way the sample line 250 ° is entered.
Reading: 160 °
